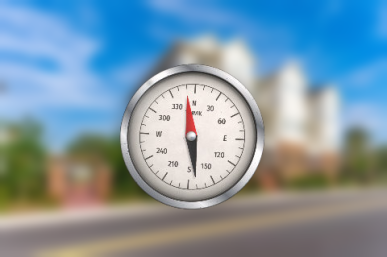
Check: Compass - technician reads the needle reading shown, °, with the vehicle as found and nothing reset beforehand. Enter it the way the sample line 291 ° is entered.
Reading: 350 °
